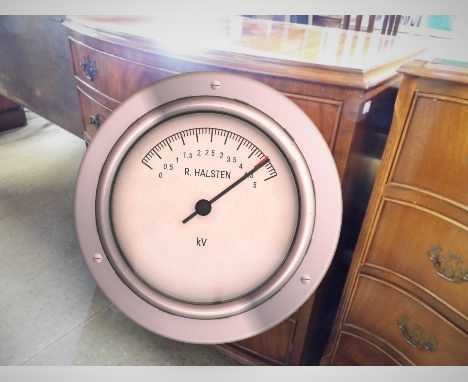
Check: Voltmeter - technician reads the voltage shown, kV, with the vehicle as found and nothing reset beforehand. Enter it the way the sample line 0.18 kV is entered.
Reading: 4.5 kV
